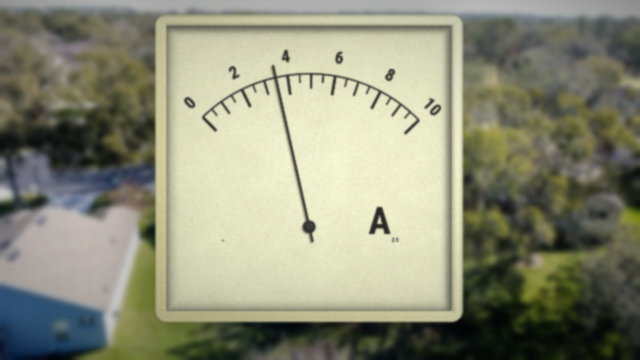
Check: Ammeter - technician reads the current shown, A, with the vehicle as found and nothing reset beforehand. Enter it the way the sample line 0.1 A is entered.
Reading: 3.5 A
